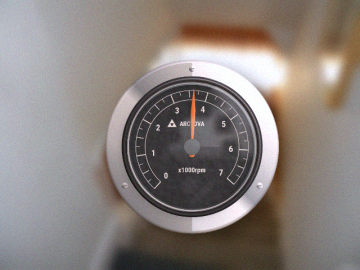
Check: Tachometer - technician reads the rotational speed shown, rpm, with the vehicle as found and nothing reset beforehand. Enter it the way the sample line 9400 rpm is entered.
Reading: 3625 rpm
